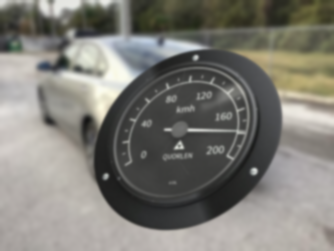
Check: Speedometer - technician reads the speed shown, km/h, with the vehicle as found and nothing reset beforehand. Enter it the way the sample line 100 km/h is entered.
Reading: 180 km/h
